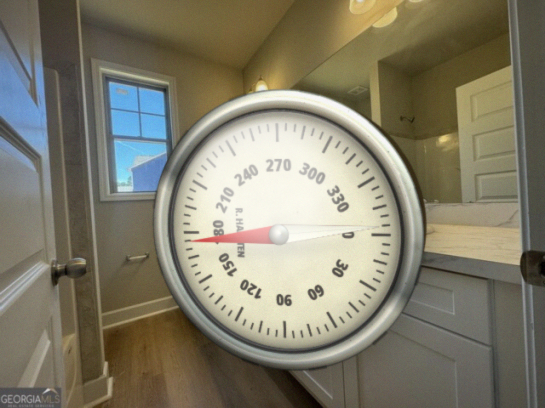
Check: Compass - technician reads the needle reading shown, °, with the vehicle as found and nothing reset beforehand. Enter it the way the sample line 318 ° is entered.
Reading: 175 °
